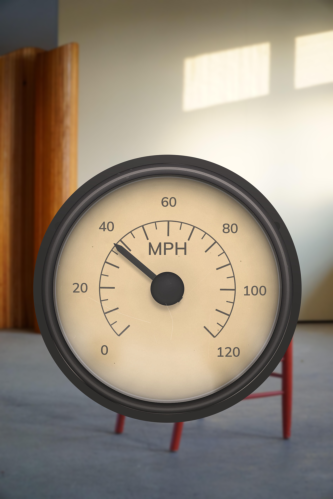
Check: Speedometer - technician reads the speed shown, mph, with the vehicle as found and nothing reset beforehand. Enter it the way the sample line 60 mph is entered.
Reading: 37.5 mph
